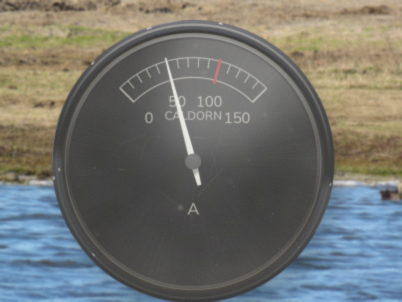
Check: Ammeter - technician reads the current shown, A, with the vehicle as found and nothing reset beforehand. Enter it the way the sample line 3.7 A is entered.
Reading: 50 A
